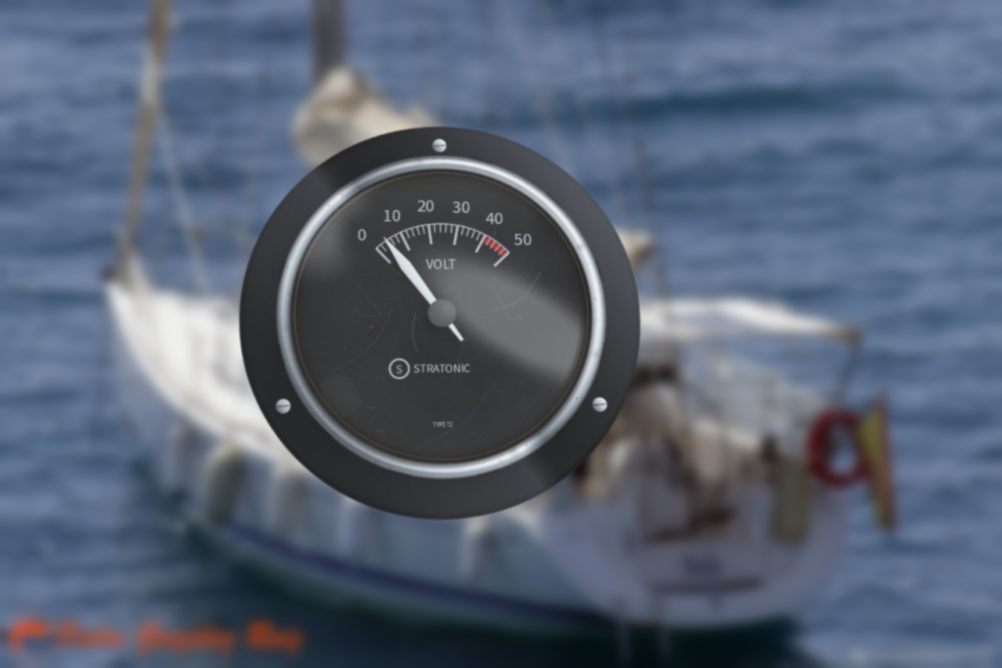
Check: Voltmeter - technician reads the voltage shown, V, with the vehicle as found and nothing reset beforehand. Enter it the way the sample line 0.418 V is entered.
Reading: 4 V
